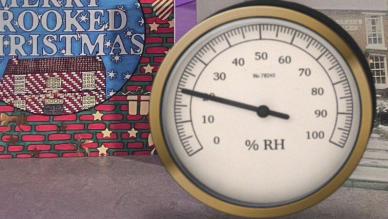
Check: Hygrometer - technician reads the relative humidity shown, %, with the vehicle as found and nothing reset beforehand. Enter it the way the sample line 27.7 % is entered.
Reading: 20 %
